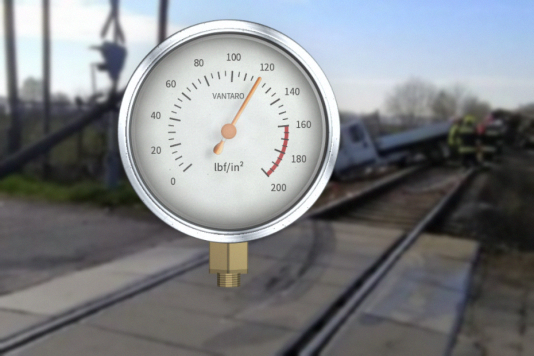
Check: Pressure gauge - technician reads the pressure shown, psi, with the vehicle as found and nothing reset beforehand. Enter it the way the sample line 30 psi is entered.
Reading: 120 psi
